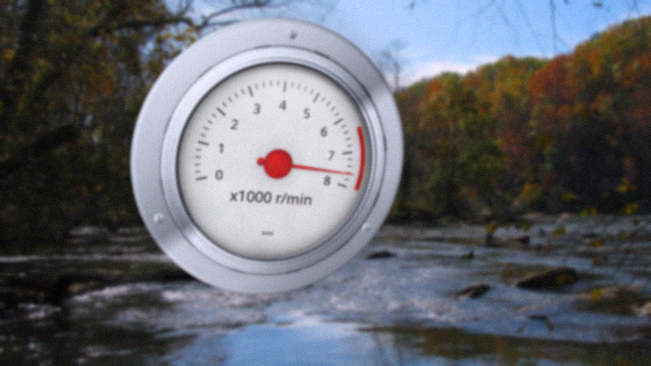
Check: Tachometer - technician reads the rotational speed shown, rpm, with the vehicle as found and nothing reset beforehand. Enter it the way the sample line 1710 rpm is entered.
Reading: 7600 rpm
